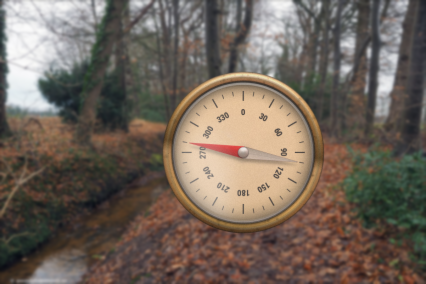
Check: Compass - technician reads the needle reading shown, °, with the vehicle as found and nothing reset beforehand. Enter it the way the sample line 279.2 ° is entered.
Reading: 280 °
